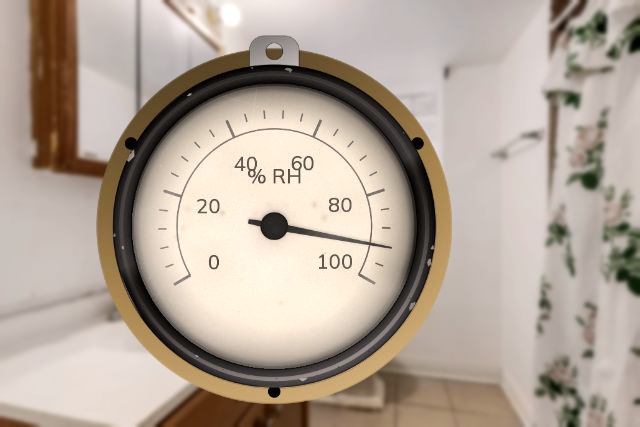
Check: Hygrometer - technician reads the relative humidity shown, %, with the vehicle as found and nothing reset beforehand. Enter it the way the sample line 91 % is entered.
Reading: 92 %
